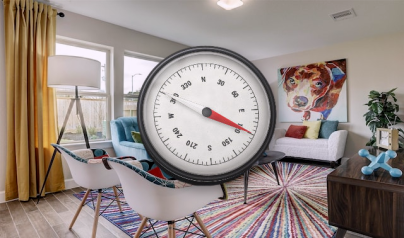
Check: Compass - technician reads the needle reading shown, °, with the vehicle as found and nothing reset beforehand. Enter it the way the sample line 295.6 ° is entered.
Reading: 120 °
